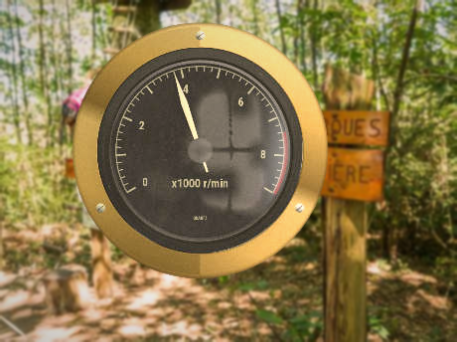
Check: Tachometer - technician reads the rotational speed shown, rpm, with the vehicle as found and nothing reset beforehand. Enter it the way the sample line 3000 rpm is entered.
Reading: 3800 rpm
